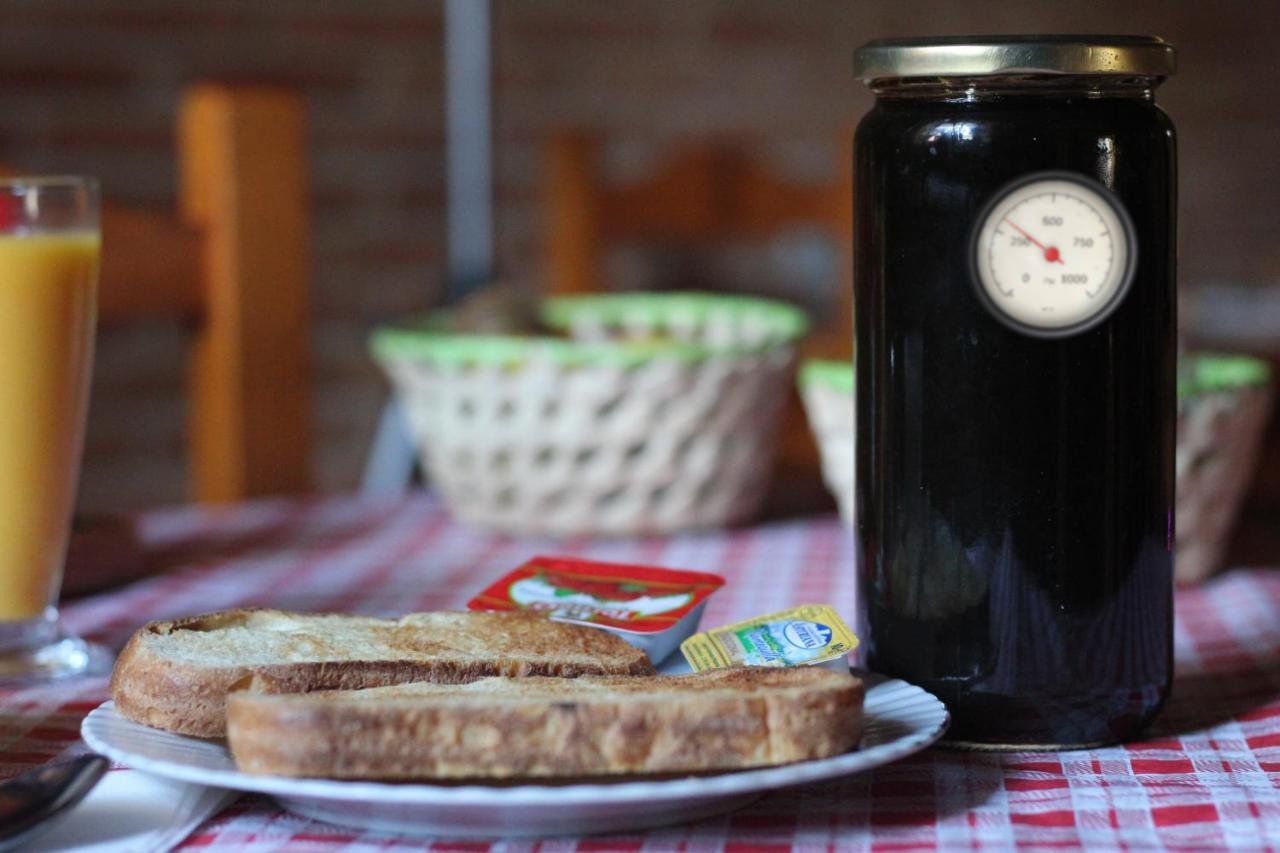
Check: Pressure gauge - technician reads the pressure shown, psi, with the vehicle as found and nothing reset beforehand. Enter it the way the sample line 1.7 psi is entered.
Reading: 300 psi
